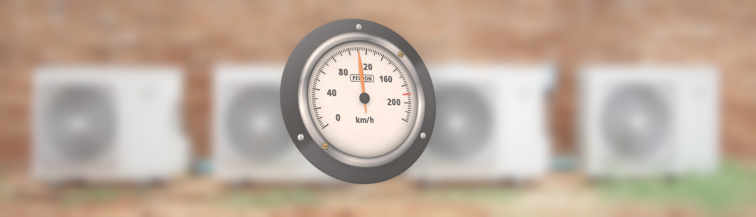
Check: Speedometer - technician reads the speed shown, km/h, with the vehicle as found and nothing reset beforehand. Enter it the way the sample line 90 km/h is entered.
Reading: 110 km/h
